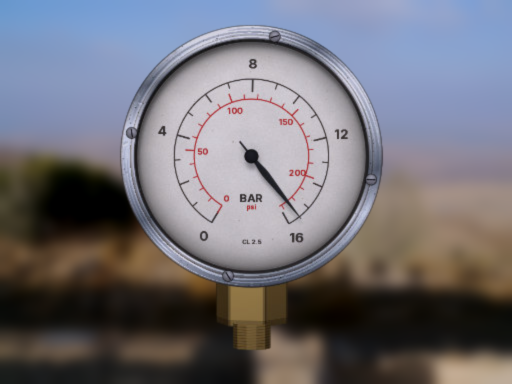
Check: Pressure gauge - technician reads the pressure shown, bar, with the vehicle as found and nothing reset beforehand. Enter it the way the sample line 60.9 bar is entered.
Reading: 15.5 bar
